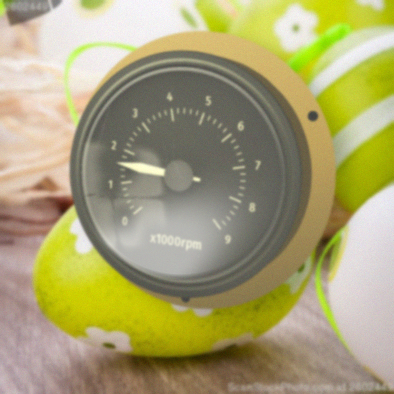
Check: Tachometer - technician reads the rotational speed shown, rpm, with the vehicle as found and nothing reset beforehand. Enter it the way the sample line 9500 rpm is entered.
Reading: 1600 rpm
